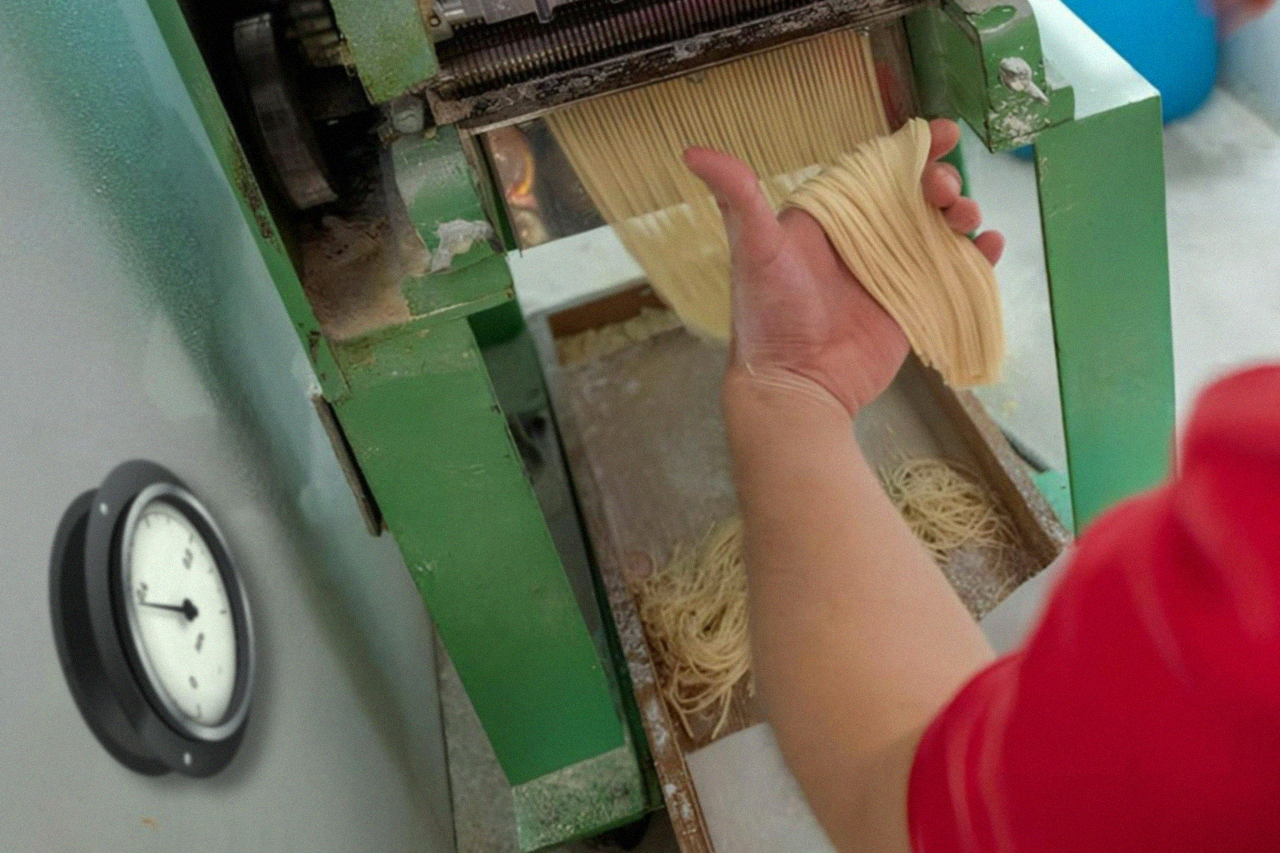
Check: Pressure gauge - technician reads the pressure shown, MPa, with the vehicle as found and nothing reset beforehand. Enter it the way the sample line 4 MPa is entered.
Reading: 0.35 MPa
